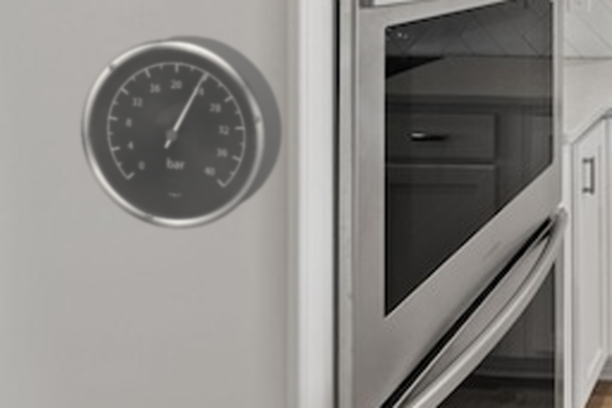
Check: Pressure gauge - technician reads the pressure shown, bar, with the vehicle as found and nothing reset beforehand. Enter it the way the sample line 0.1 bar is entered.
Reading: 24 bar
